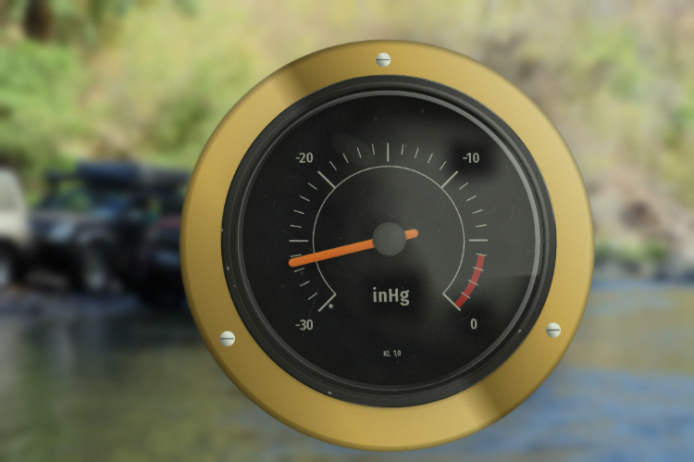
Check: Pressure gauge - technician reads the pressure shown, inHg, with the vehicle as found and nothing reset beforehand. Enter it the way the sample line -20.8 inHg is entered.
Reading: -26.5 inHg
